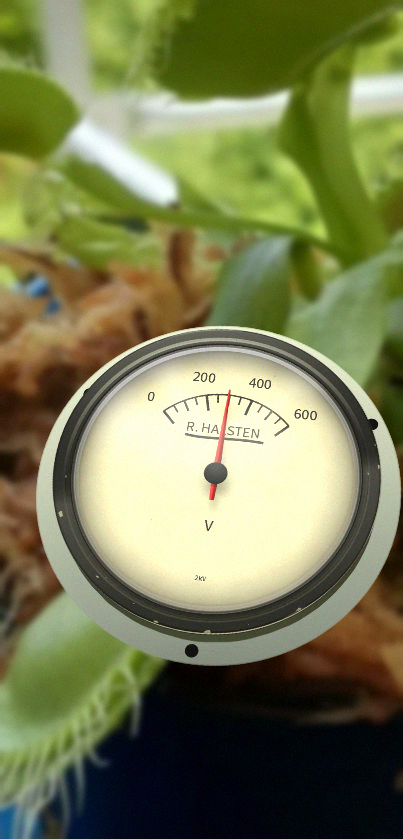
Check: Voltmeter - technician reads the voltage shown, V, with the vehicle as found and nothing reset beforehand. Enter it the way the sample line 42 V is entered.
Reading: 300 V
